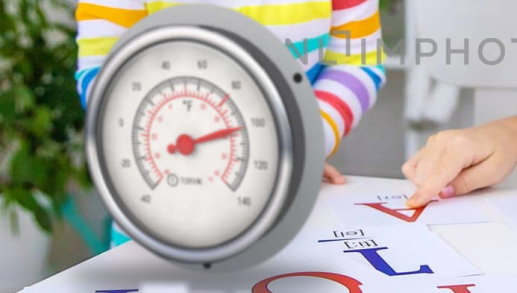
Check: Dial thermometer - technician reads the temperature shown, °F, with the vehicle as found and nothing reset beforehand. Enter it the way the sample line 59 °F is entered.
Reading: 100 °F
